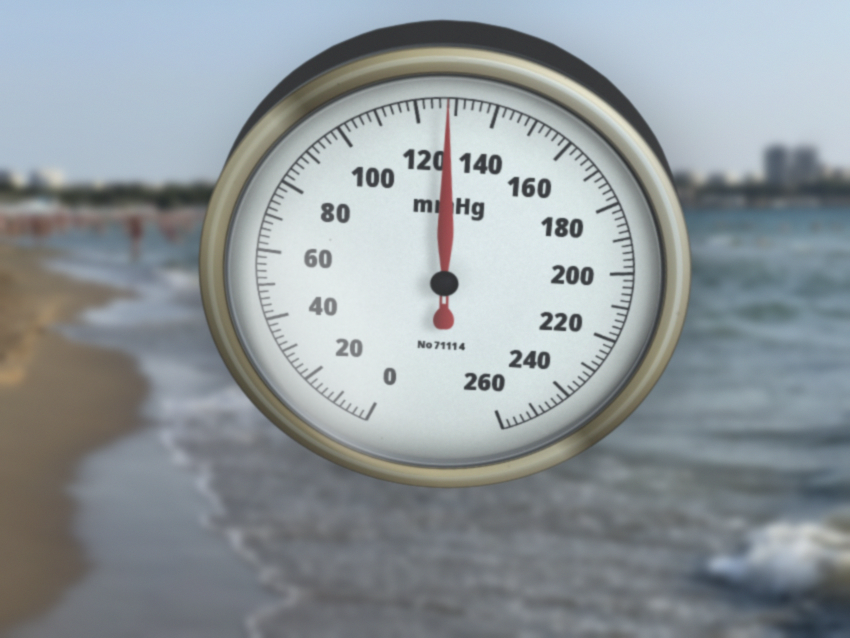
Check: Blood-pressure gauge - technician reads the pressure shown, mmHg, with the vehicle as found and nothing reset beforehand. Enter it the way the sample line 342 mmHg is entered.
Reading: 128 mmHg
